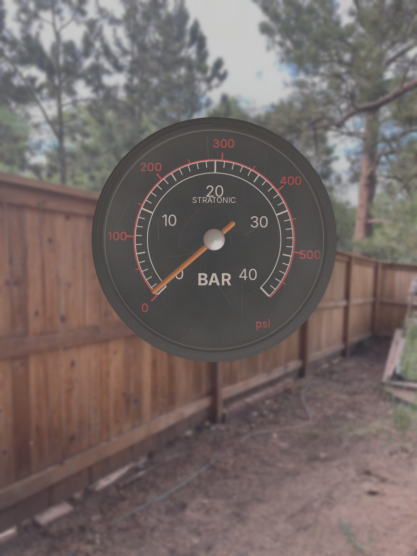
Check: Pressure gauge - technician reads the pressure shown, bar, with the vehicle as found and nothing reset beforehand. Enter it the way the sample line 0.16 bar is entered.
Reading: 0.5 bar
